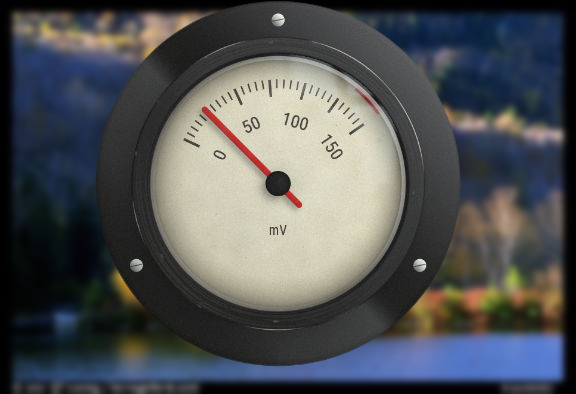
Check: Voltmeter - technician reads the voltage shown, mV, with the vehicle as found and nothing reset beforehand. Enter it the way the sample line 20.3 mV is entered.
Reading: 25 mV
